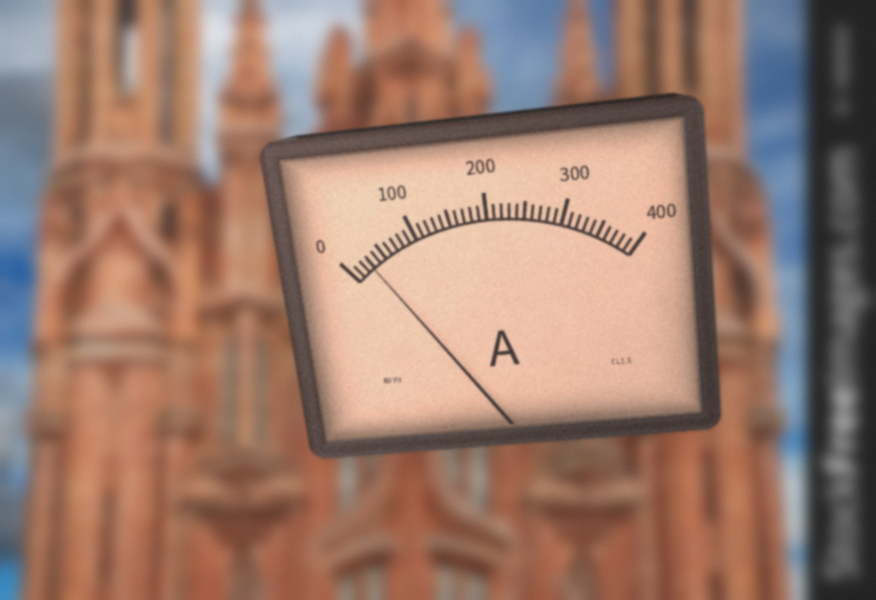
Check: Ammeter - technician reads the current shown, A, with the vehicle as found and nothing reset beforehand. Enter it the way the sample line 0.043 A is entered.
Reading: 30 A
